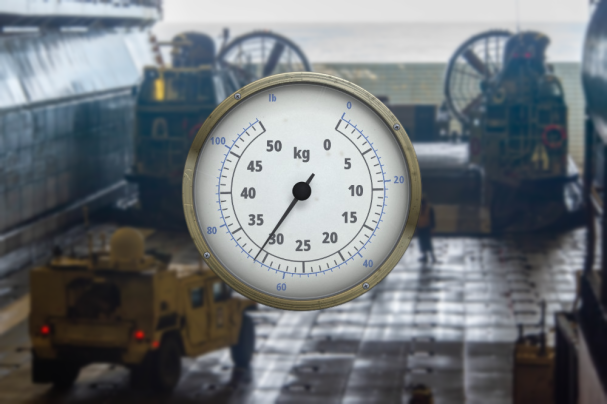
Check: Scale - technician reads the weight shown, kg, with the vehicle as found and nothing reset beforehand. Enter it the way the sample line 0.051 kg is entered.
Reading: 31 kg
